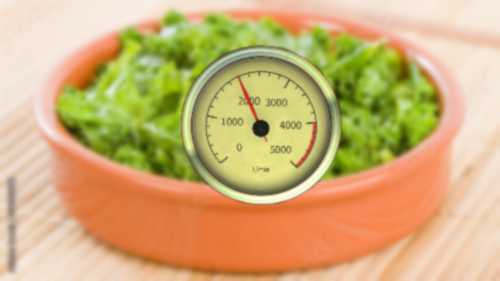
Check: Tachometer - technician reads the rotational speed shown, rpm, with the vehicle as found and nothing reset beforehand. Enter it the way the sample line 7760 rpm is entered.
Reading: 2000 rpm
